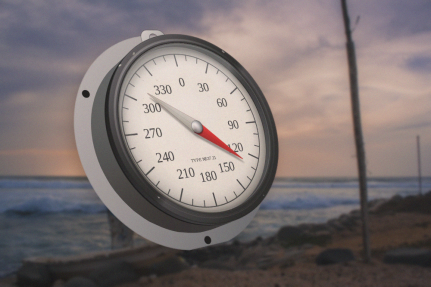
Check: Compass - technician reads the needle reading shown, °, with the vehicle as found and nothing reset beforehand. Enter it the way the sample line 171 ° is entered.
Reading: 130 °
